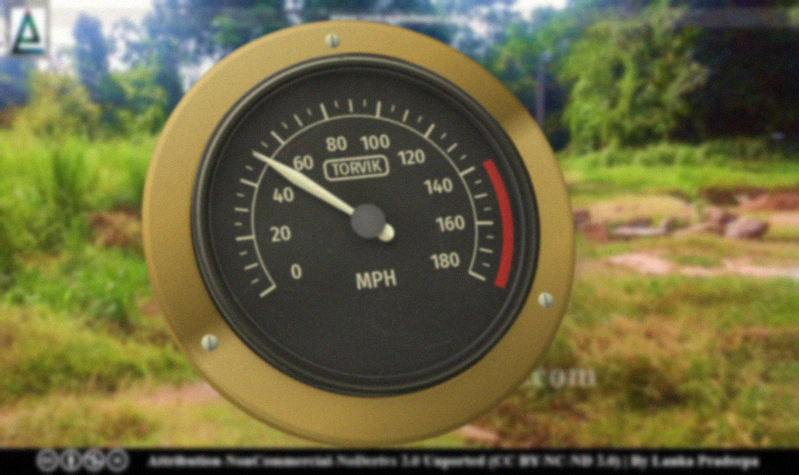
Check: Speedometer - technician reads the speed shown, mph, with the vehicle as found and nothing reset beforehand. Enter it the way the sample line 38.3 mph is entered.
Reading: 50 mph
